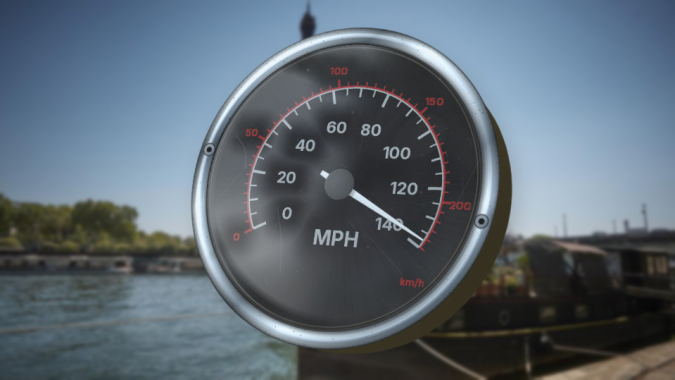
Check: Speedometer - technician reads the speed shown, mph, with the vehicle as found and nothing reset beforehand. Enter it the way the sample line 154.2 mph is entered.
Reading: 137.5 mph
